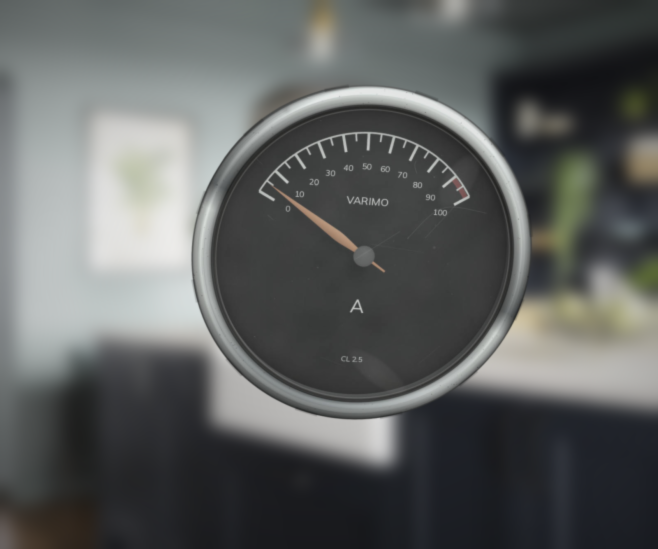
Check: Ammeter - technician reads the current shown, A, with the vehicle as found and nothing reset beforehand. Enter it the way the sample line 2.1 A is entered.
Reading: 5 A
